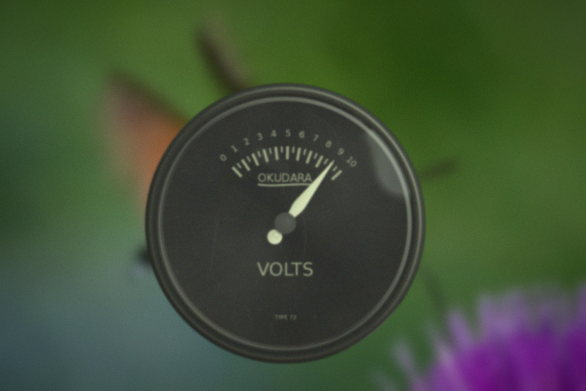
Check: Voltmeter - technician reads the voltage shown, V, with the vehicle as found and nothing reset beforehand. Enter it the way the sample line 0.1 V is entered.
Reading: 9 V
